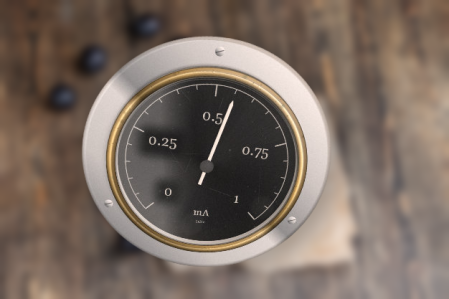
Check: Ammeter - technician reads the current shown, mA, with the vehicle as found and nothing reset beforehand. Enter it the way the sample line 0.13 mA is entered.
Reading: 0.55 mA
